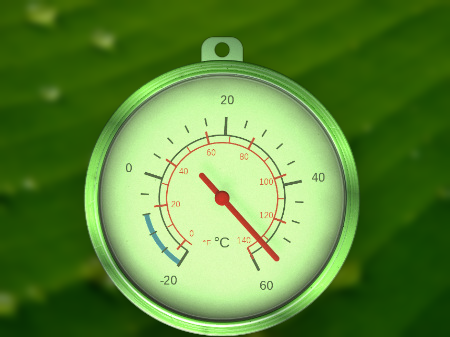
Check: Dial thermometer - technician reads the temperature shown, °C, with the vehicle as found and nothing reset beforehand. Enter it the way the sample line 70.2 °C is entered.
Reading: 56 °C
